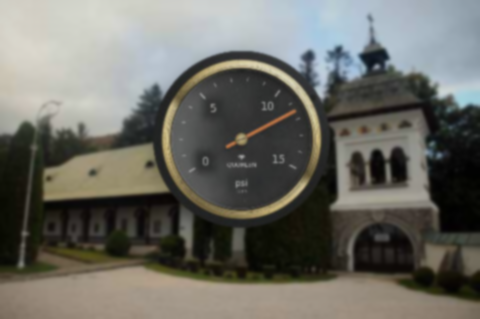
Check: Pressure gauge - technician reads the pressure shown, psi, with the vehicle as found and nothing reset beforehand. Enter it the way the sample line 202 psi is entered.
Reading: 11.5 psi
